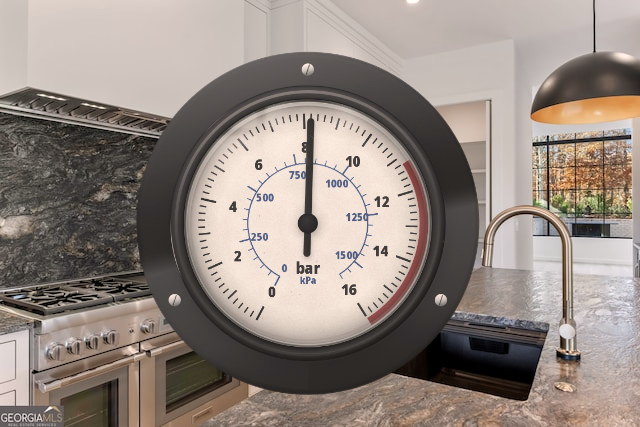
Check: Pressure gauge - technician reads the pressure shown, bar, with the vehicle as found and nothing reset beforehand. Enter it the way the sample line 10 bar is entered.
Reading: 8.2 bar
